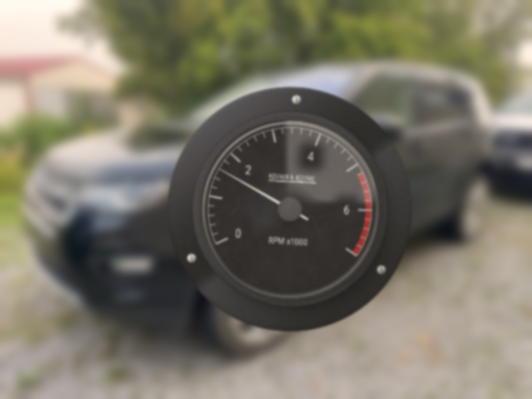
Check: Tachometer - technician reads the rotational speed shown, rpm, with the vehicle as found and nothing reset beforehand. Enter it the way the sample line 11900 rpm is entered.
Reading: 1600 rpm
